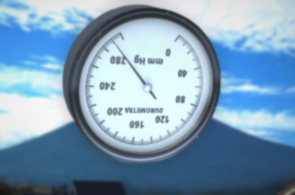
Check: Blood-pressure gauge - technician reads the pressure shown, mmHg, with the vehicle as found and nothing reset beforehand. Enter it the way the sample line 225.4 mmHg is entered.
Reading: 290 mmHg
